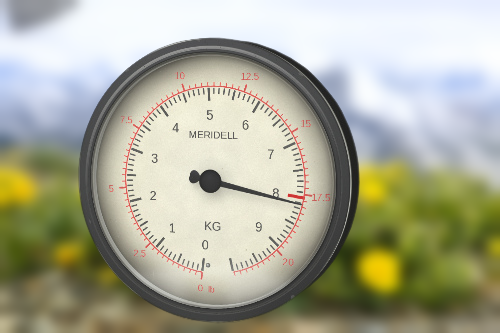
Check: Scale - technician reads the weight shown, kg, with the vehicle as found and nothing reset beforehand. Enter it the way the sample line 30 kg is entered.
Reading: 8.1 kg
